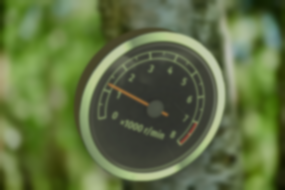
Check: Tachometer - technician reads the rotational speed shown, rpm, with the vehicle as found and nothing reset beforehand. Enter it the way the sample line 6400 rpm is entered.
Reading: 1250 rpm
